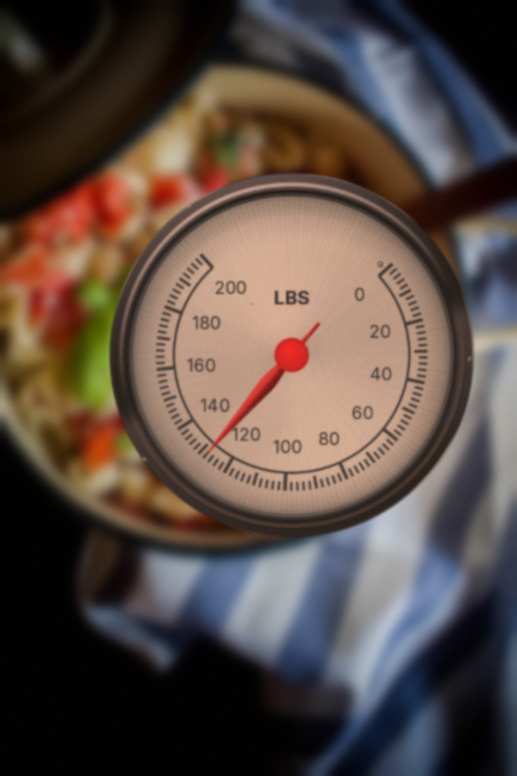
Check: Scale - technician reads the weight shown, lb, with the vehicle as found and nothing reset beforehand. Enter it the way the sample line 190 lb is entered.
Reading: 128 lb
